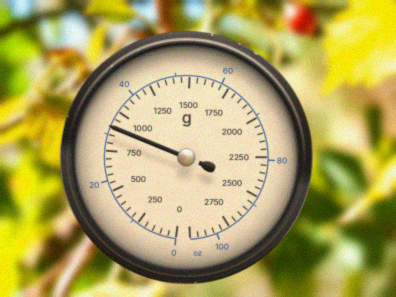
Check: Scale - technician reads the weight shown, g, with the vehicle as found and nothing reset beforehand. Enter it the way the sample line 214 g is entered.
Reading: 900 g
